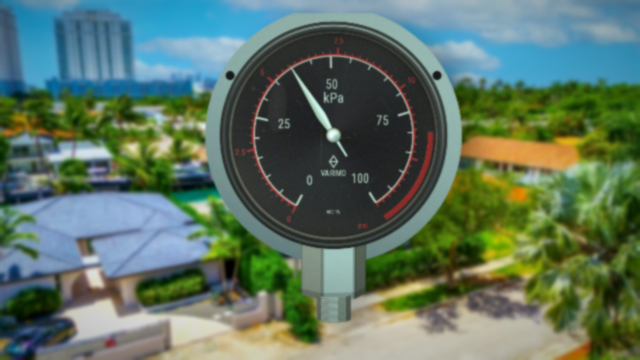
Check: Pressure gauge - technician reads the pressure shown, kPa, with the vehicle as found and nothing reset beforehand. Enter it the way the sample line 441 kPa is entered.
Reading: 40 kPa
